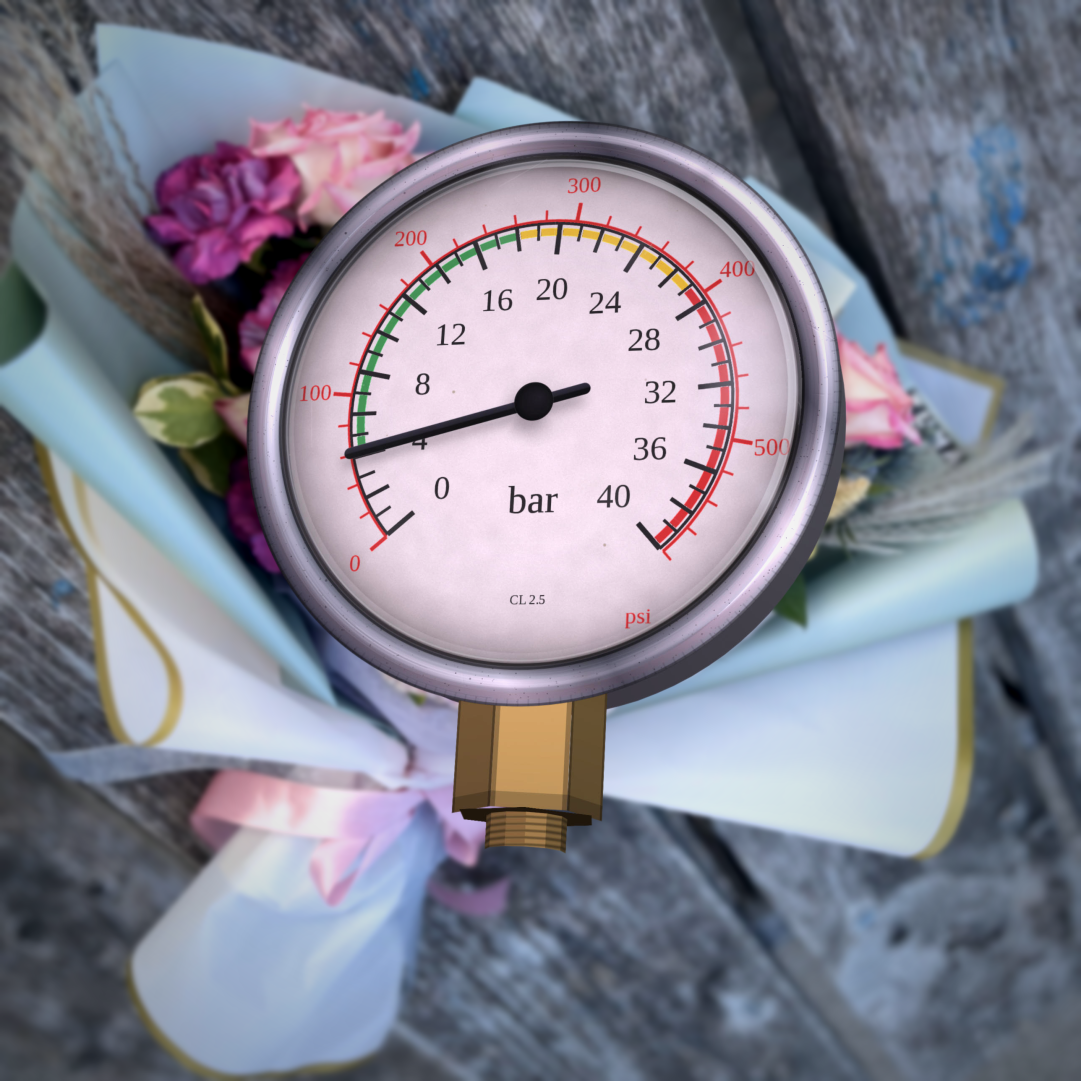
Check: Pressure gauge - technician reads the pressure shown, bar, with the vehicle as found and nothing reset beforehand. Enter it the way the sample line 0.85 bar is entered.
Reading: 4 bar
